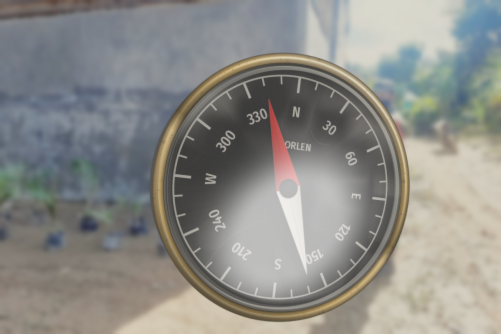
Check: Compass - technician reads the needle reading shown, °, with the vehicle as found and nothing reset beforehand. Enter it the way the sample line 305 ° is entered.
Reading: 340 °
